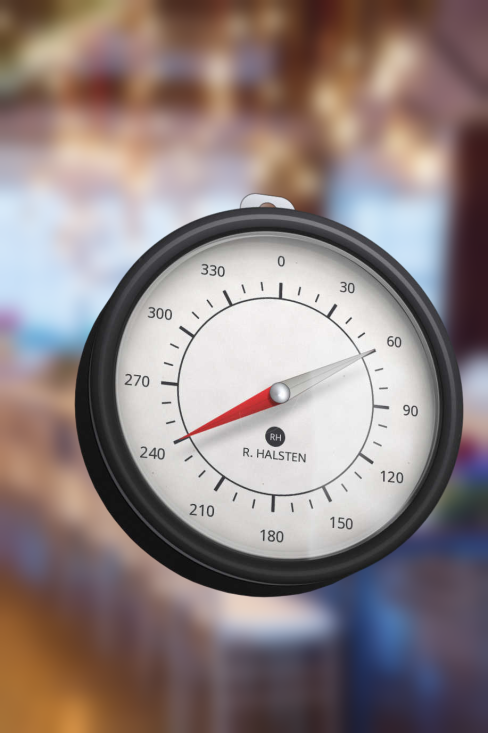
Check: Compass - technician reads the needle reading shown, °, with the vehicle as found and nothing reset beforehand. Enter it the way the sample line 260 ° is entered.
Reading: 240 °
